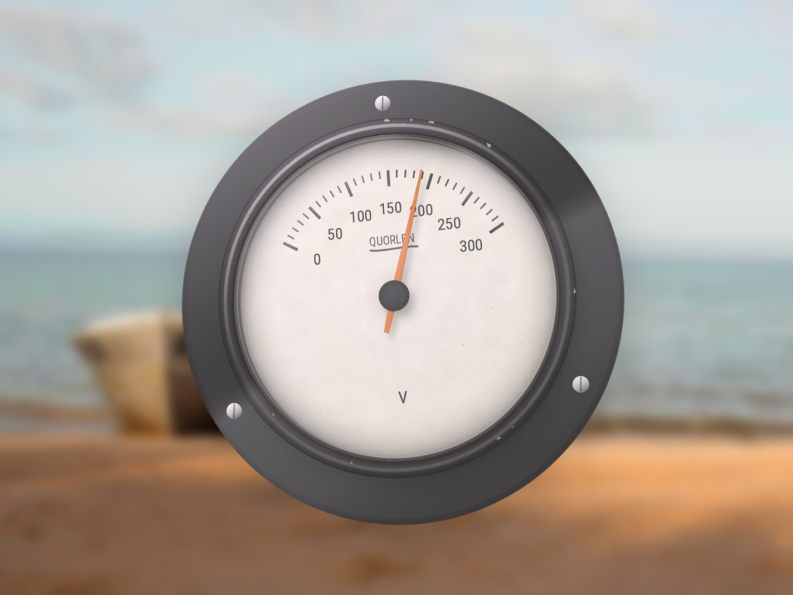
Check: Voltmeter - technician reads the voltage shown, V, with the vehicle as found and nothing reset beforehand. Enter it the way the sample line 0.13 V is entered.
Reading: 190 V
